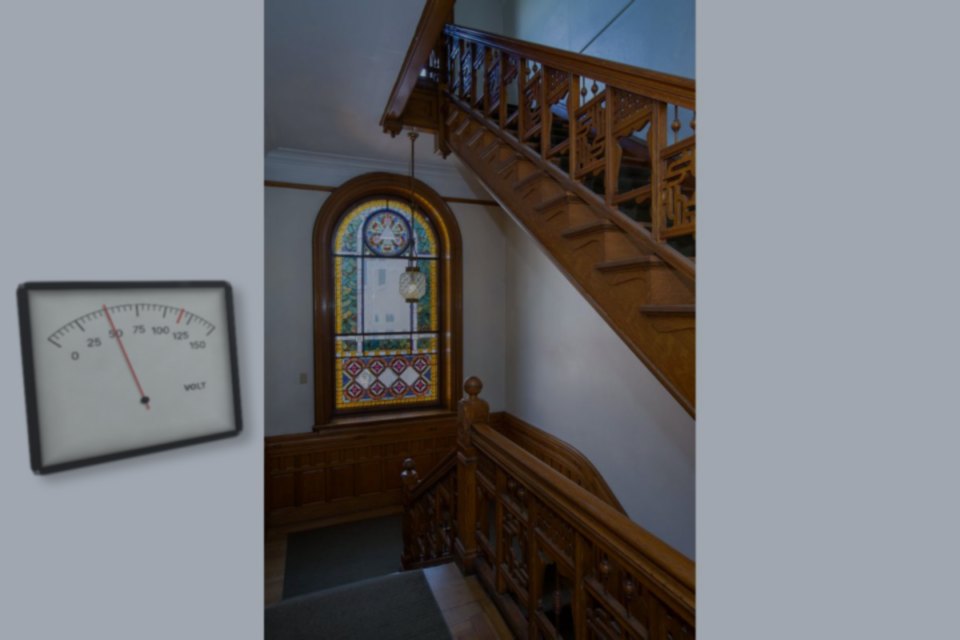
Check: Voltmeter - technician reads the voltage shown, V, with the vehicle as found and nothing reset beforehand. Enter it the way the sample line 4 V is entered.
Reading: 50 V
